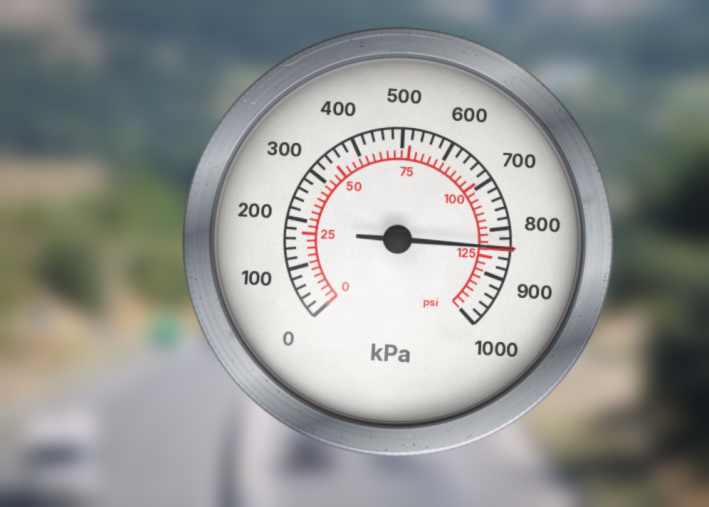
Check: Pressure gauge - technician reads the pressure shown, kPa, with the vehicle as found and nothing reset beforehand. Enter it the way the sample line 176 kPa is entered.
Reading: 840 kPa
